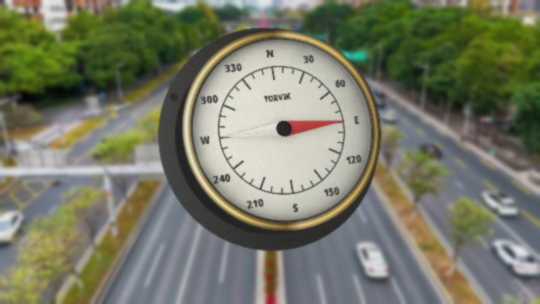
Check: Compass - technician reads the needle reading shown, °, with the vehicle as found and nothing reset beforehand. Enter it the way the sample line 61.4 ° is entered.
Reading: 90 °
